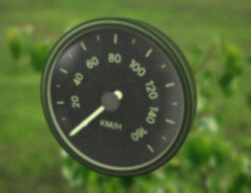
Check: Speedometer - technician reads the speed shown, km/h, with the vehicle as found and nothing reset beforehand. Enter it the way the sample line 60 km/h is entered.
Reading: 0 km/h
